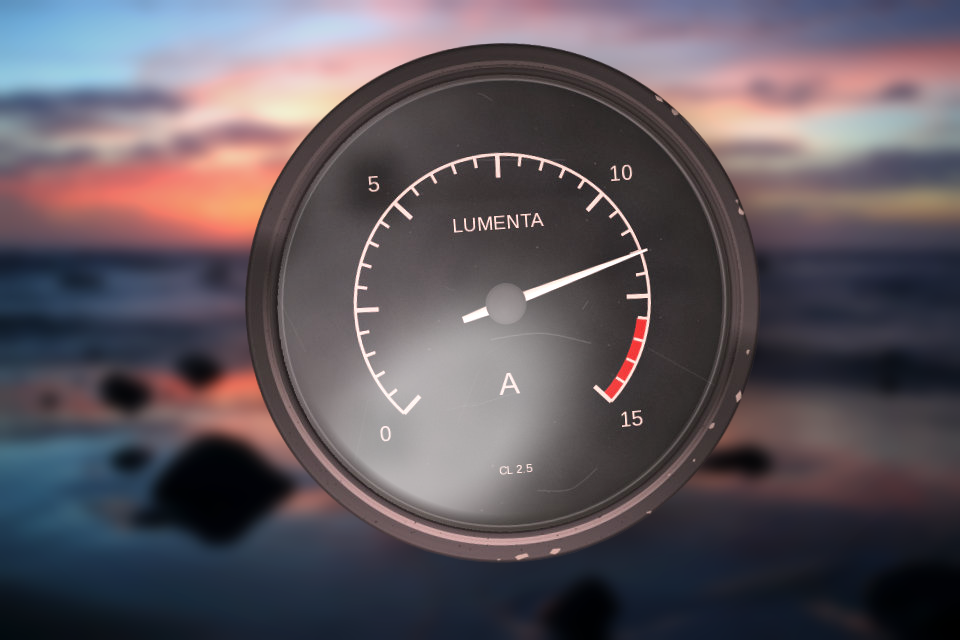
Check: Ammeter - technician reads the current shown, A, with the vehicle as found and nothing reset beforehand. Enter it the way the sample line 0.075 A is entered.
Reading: 11.5 A
